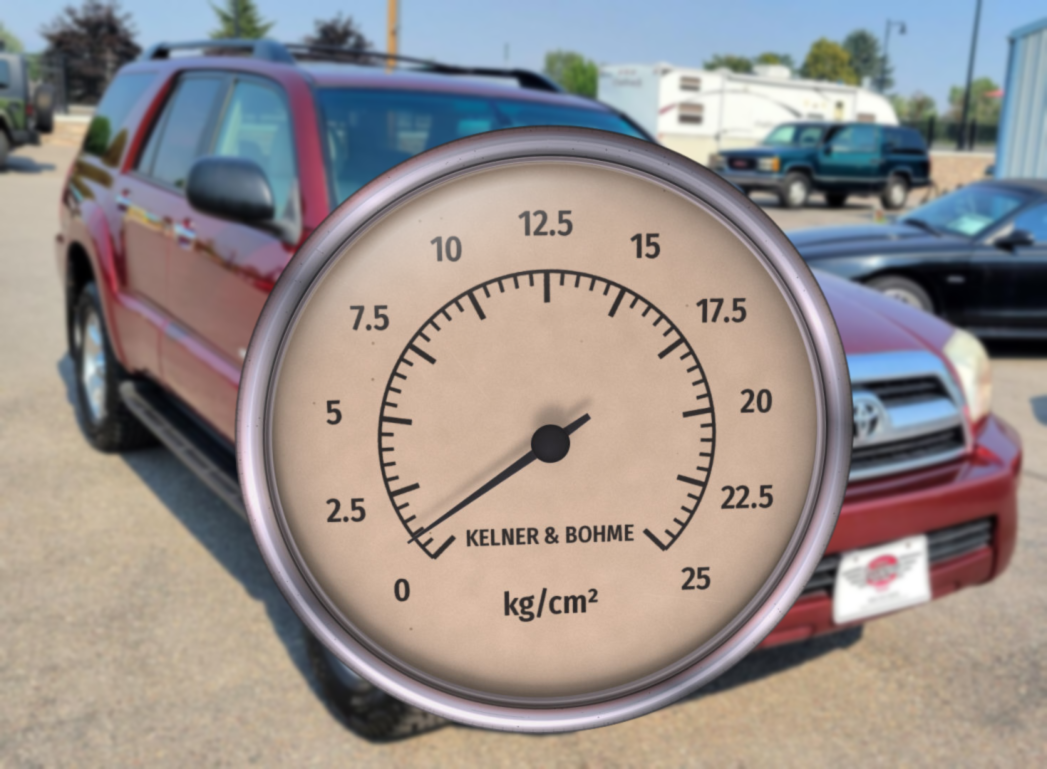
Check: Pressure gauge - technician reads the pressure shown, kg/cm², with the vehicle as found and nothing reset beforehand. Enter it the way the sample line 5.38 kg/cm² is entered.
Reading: 1 kg/cm²
